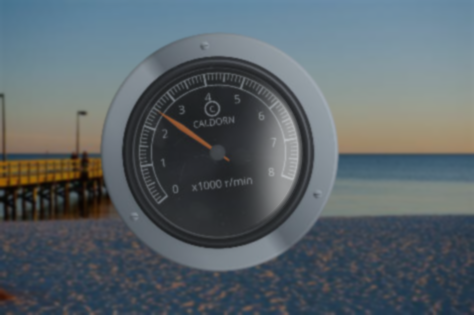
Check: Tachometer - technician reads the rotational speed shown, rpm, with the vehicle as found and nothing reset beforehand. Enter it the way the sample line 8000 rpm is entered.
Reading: 2500 rpm
